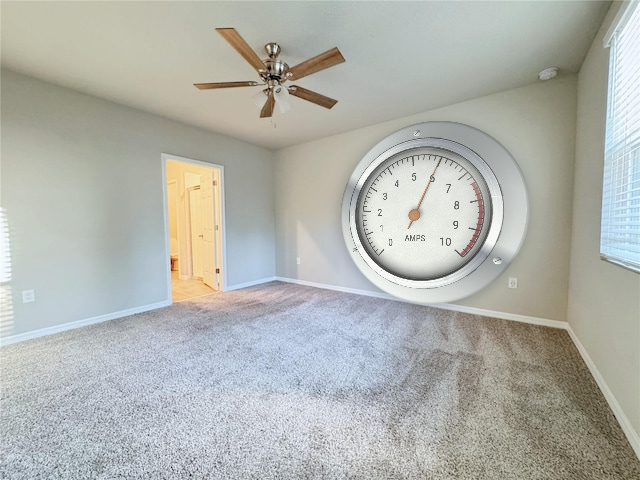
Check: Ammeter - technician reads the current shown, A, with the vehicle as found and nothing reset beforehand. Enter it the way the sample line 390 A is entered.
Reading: 6 A
